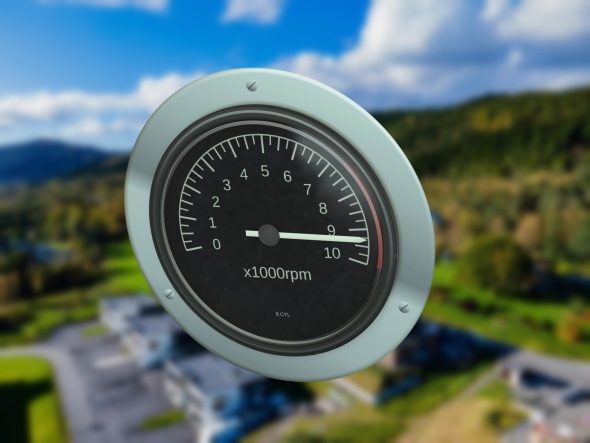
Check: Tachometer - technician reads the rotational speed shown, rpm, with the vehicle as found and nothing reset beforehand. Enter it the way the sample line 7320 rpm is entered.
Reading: 9250 rpm
